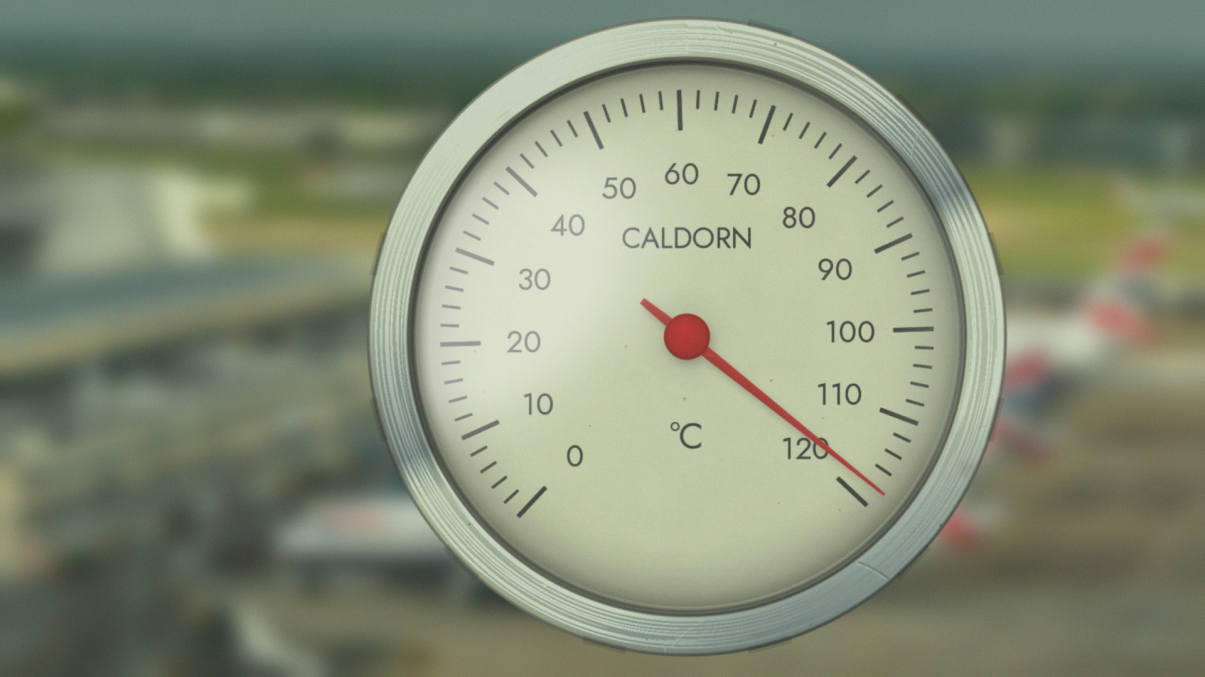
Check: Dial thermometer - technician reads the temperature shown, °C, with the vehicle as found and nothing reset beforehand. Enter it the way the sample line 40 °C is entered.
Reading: 118 °C
